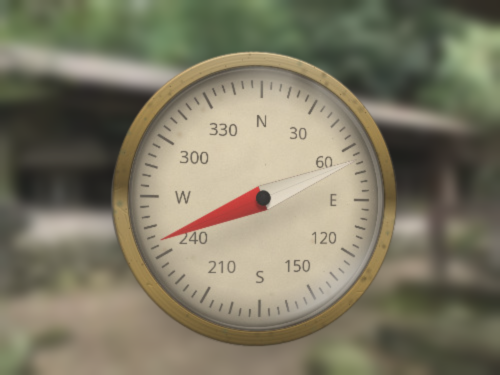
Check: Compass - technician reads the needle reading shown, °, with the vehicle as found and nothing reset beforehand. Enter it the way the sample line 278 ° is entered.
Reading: 247.5 °
